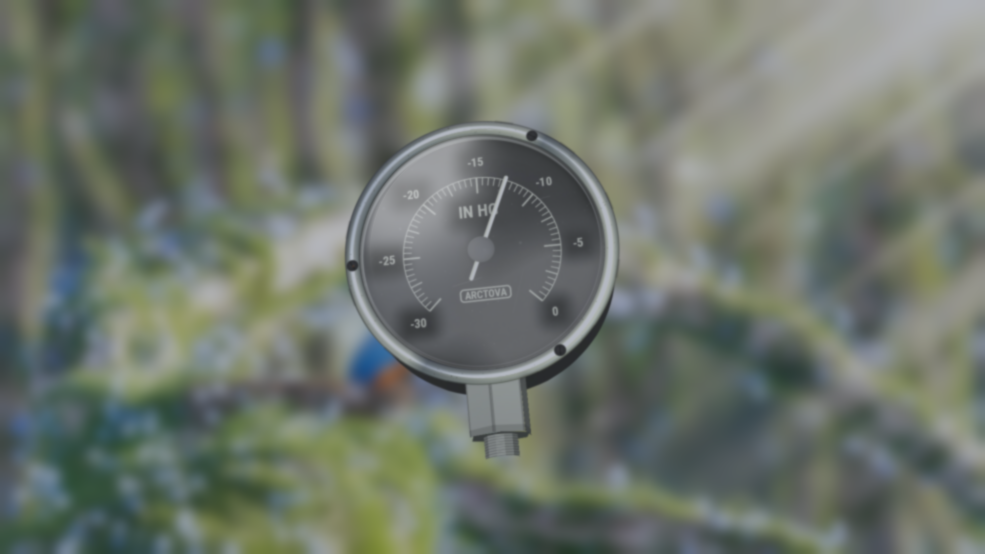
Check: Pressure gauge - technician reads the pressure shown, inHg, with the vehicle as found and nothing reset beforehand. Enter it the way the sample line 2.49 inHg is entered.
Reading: -12.5 inHg
